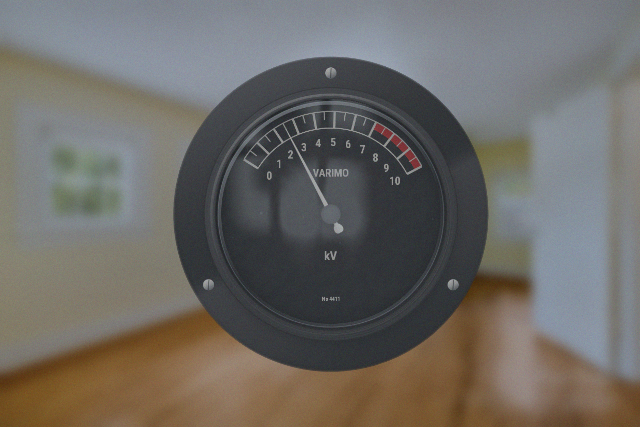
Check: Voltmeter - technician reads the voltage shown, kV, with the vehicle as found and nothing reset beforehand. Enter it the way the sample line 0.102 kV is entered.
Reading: 2.5 kV
